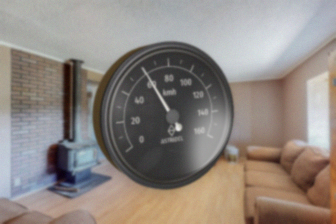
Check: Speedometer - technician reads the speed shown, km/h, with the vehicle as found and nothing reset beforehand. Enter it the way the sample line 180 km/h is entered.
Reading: 60 km/h
